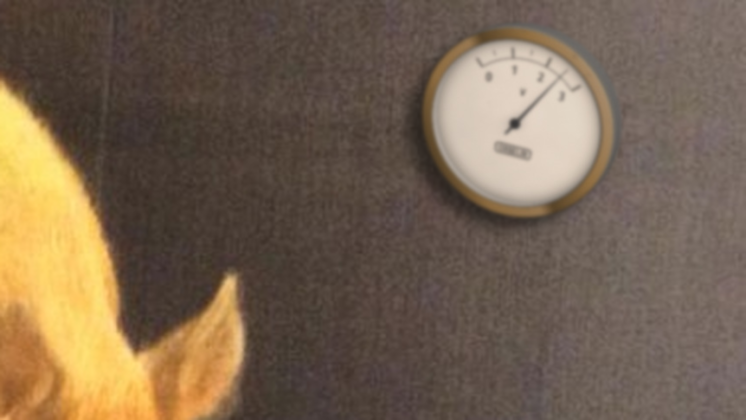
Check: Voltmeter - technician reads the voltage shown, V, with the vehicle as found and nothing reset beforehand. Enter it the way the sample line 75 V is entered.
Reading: 2.5 V
